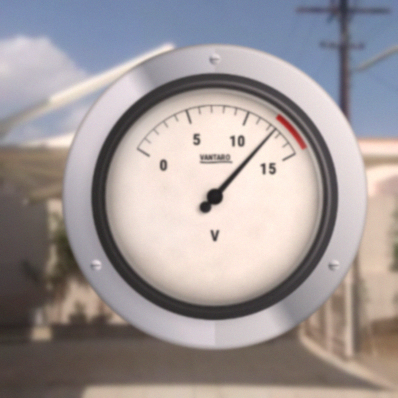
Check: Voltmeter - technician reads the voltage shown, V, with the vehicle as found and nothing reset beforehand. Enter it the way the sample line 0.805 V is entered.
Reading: 12.5 V
